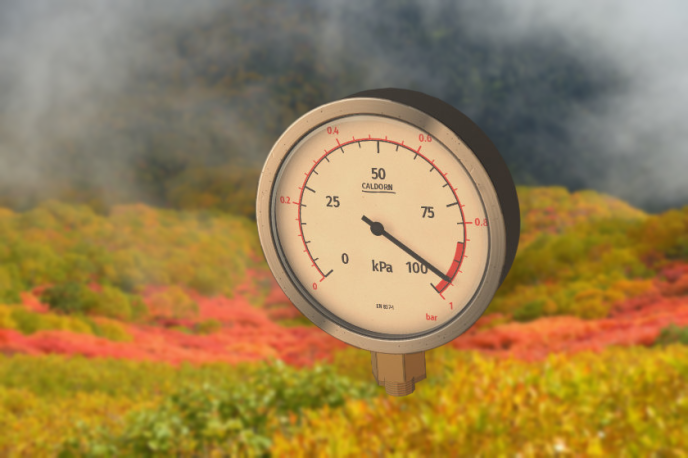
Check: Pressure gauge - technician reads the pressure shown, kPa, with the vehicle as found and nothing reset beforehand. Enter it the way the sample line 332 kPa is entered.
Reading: 95 kPa
